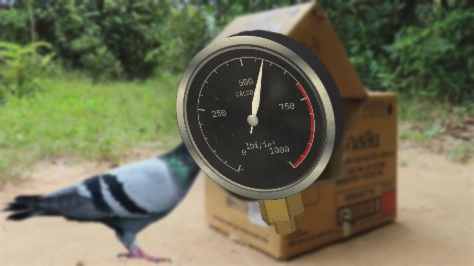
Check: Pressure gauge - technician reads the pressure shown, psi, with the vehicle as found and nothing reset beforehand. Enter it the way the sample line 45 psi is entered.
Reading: 575 psi
